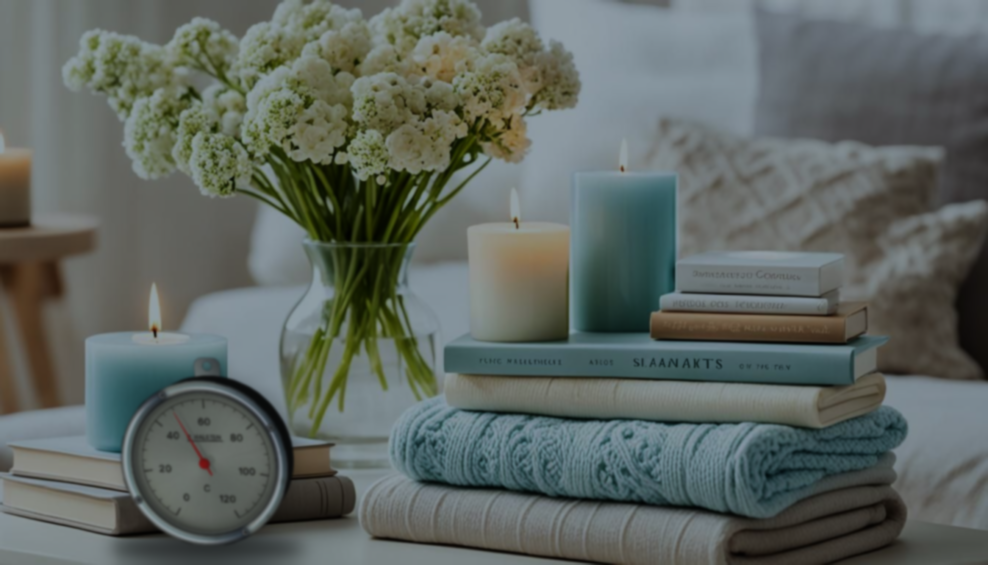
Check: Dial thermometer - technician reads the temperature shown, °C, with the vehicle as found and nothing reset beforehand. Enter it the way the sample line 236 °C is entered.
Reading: 48 °C
